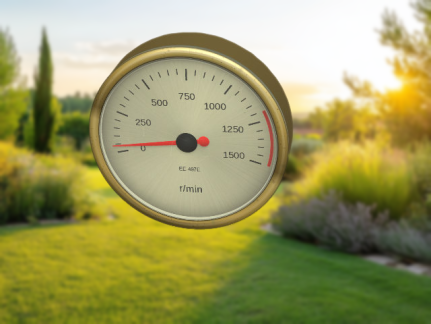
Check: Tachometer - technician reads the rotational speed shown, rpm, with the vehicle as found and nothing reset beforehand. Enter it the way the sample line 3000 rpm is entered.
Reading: 50 rpm
